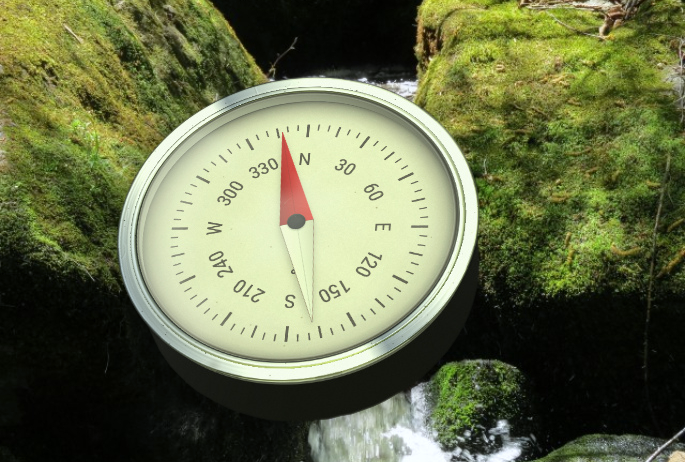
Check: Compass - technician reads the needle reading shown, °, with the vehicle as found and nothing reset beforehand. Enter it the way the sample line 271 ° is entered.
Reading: 347.5 °
